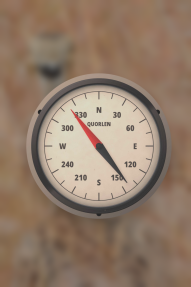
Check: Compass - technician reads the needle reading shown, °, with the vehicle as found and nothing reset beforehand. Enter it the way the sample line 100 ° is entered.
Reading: 322.5 °
